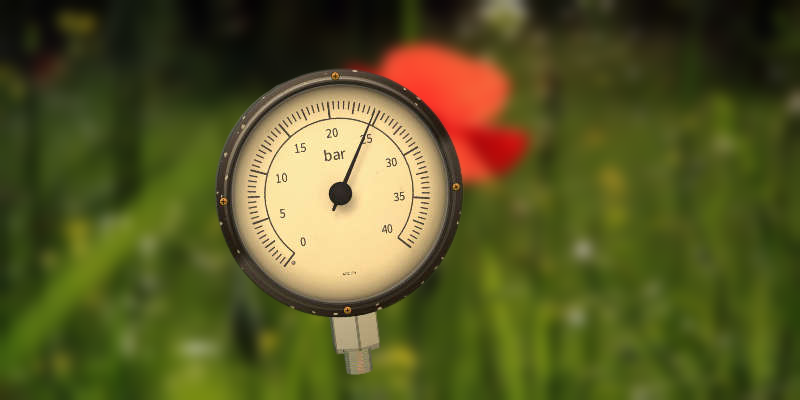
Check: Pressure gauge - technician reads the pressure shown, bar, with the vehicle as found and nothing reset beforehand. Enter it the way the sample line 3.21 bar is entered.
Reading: 24.5 bar
